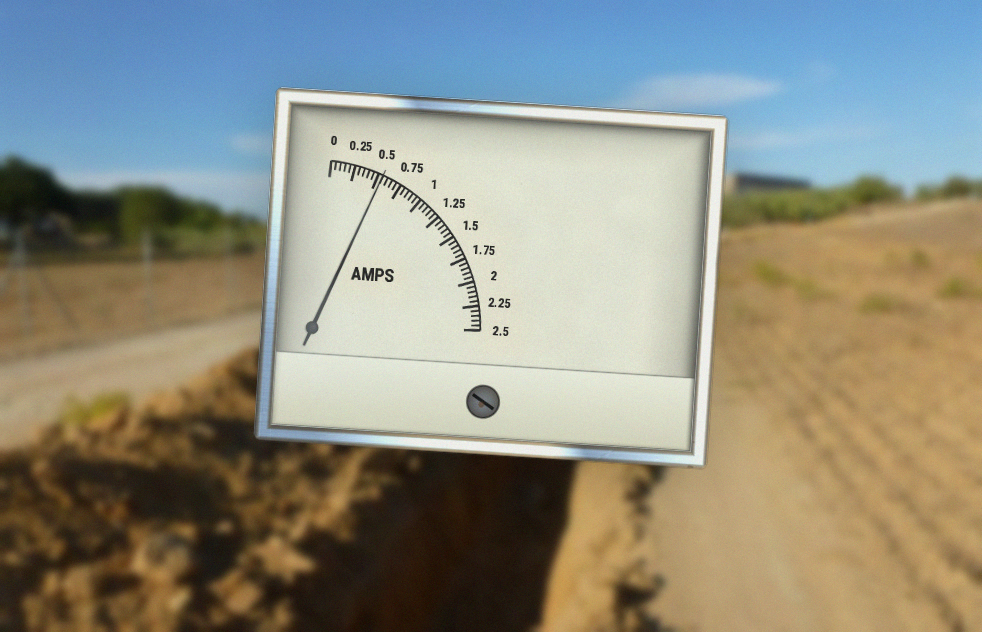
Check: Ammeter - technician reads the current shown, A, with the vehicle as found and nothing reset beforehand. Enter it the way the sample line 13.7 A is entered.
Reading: 0.55 A
